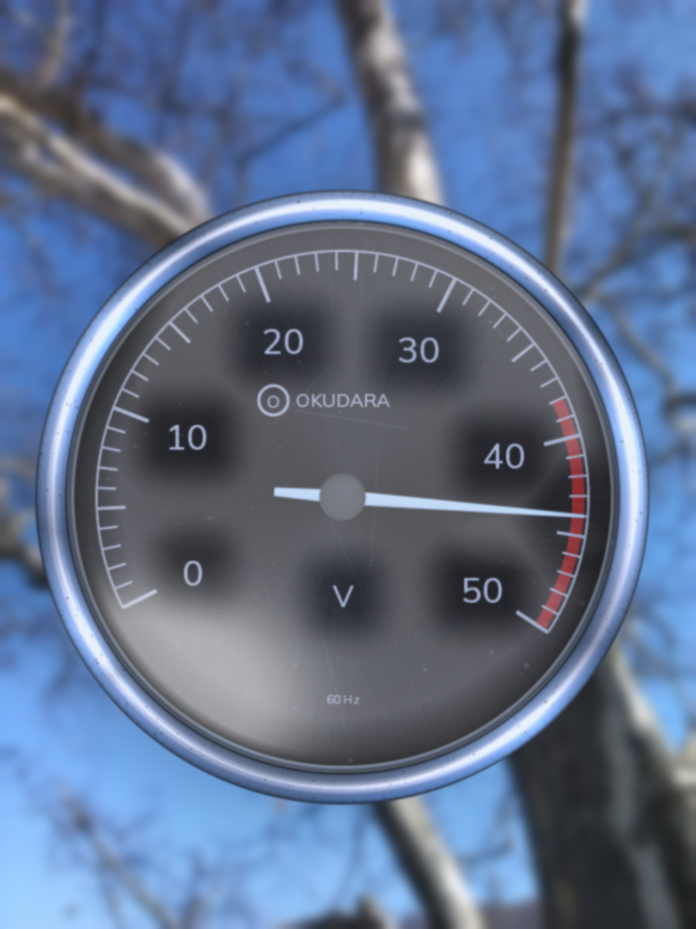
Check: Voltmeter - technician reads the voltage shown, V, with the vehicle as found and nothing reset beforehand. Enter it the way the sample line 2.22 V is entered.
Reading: 44 V
